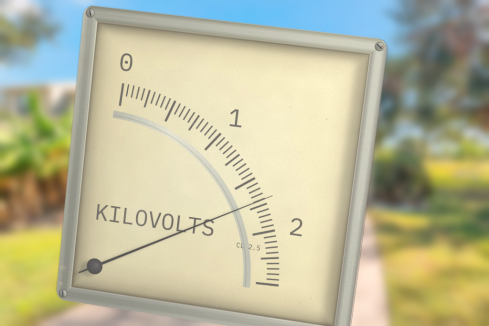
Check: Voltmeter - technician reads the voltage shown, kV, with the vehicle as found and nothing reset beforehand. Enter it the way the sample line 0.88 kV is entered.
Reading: 1.7 kV
